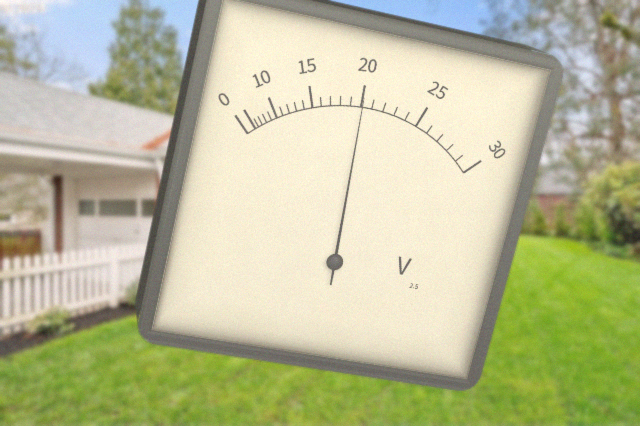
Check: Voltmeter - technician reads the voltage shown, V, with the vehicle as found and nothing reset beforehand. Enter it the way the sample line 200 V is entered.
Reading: 20 V
